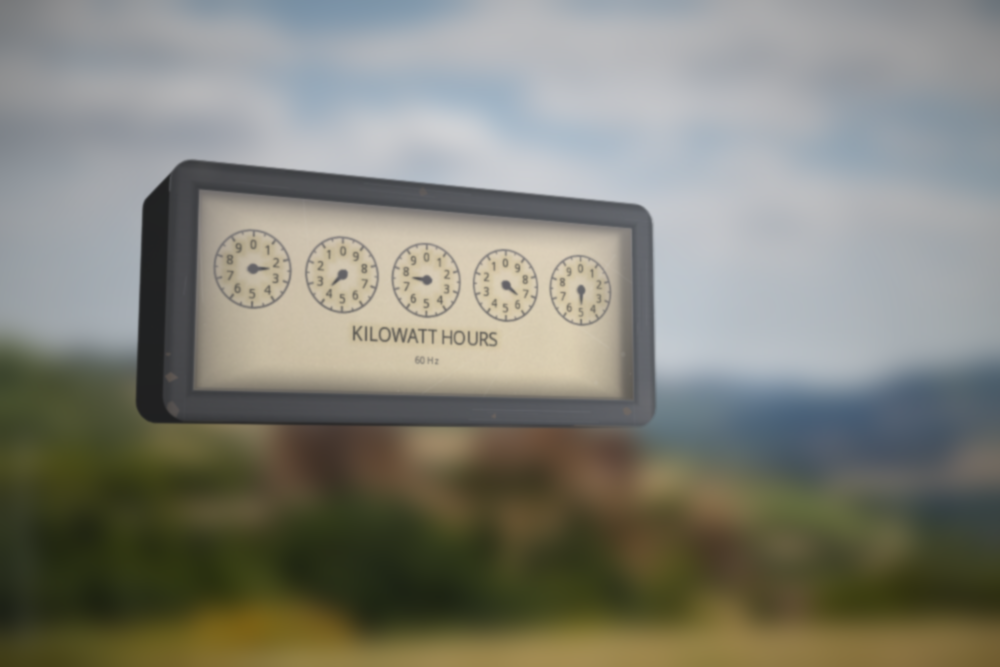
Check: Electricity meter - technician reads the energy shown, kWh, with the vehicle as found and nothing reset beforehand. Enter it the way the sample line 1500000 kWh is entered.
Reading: 23765 kWh
